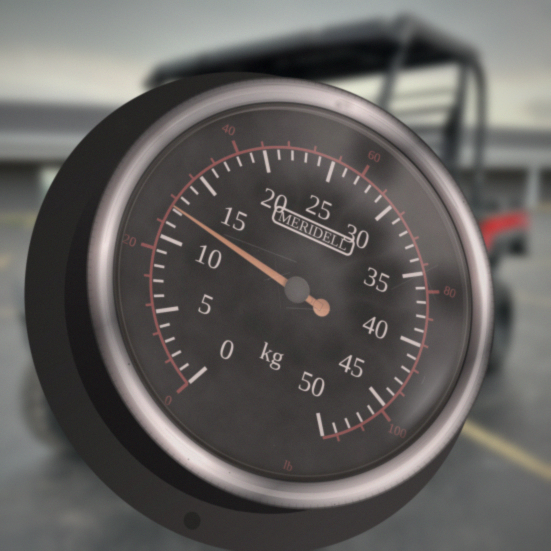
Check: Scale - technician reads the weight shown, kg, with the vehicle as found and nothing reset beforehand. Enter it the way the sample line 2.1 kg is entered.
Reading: 12 kg
